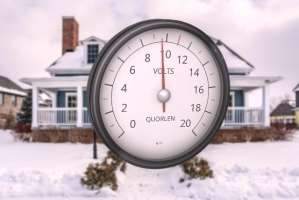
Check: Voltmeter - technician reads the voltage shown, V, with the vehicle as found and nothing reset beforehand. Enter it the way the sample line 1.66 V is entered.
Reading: 9.5 V
